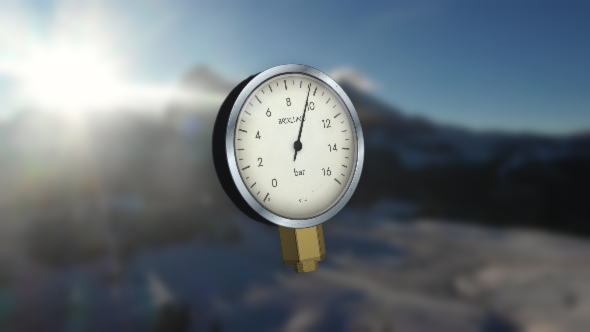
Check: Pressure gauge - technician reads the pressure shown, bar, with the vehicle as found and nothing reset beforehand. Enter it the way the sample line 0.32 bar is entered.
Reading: 9.5 bar
